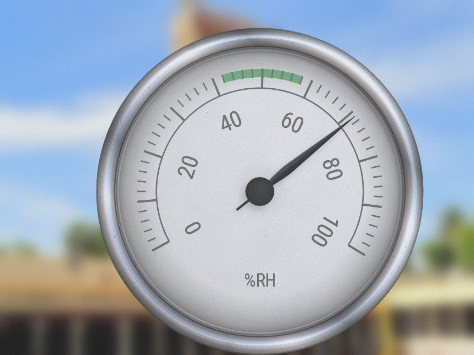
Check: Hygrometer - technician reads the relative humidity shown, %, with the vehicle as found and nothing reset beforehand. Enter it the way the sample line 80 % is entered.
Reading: 71 %
